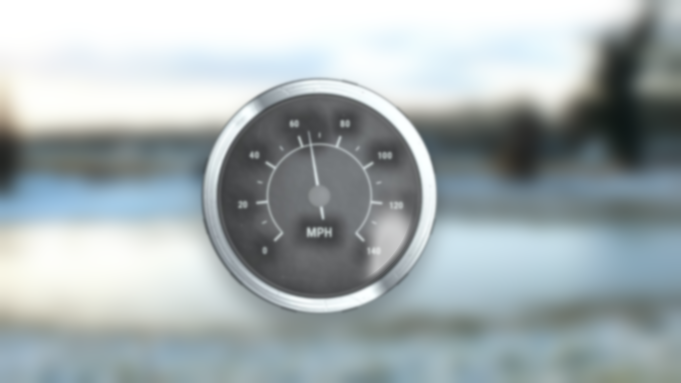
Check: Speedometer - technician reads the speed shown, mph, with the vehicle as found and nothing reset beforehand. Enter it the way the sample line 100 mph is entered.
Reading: 65 mph
